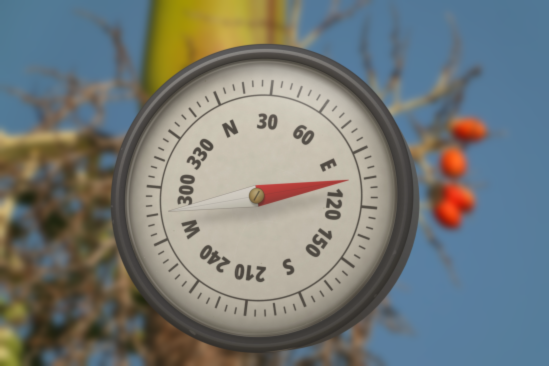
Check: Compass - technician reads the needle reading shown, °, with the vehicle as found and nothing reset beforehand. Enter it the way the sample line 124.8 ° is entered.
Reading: 105 °
